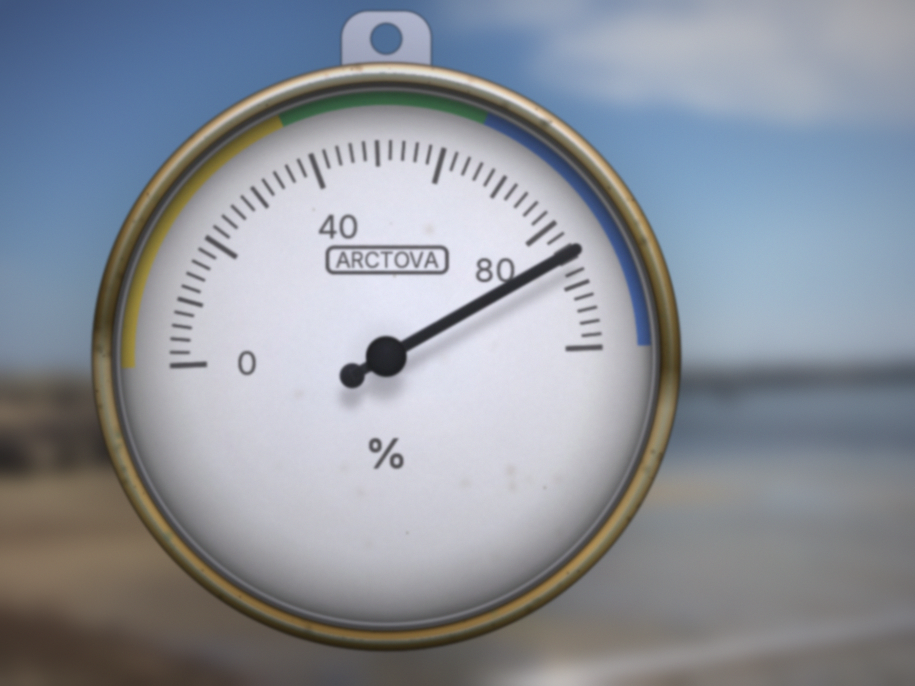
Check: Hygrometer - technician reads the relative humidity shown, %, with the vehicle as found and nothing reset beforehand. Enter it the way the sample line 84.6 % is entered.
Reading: 85 %
